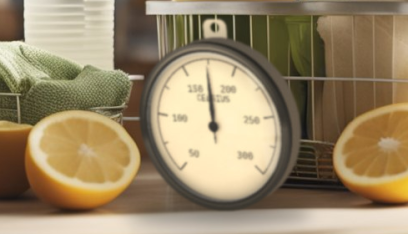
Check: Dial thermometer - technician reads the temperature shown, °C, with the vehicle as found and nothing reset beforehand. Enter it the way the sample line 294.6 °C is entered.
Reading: 175 °C
